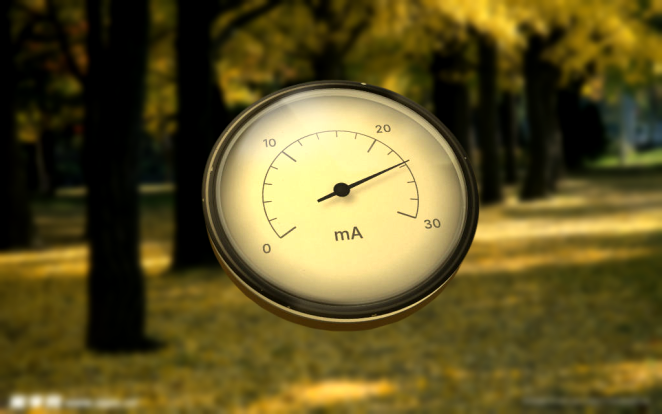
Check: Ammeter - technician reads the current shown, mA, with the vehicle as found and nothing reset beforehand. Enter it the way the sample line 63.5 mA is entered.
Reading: 24 mA
